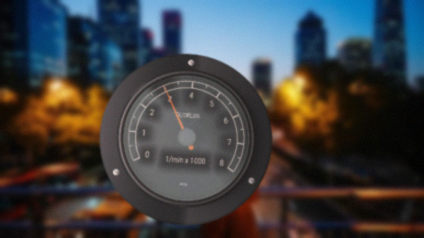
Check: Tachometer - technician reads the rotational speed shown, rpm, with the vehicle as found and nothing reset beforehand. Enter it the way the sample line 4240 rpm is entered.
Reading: 3000 rpm
